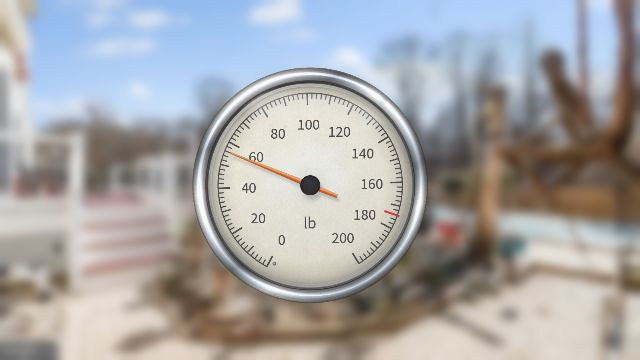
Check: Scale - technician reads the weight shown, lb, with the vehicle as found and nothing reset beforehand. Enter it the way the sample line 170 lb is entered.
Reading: 56 lb
